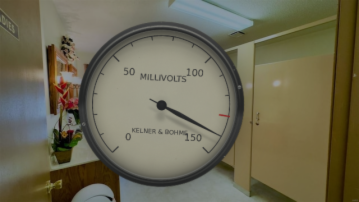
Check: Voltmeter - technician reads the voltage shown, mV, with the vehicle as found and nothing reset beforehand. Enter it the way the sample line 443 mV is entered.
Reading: 140 mV
